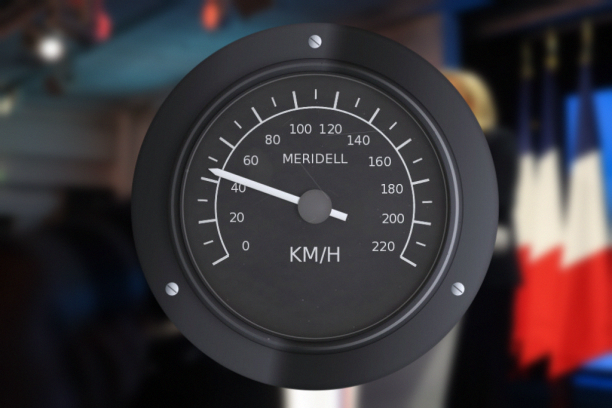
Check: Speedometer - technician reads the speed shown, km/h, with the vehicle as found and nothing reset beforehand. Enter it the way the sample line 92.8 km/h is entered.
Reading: 45 km/h
